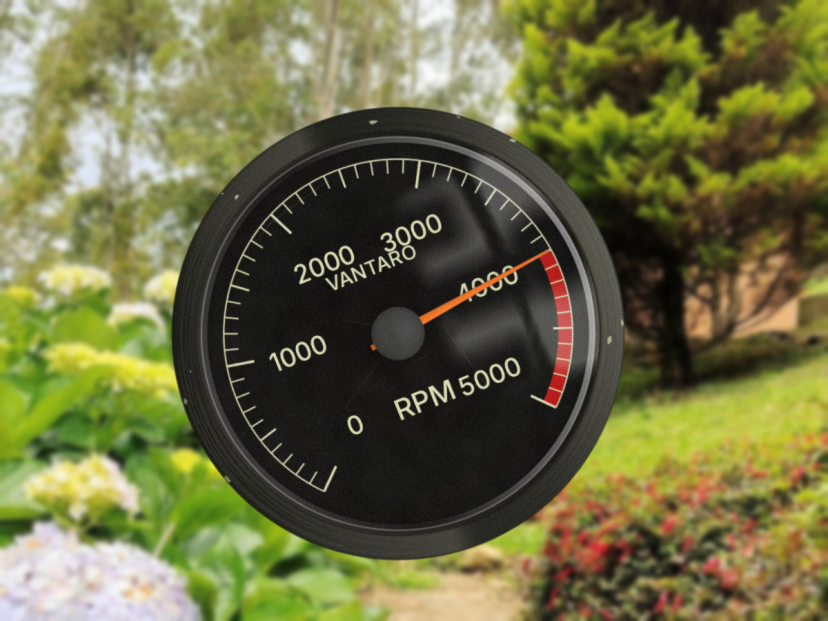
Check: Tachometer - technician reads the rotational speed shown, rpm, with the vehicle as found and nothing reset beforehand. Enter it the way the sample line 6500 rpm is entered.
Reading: 4000 rpm
